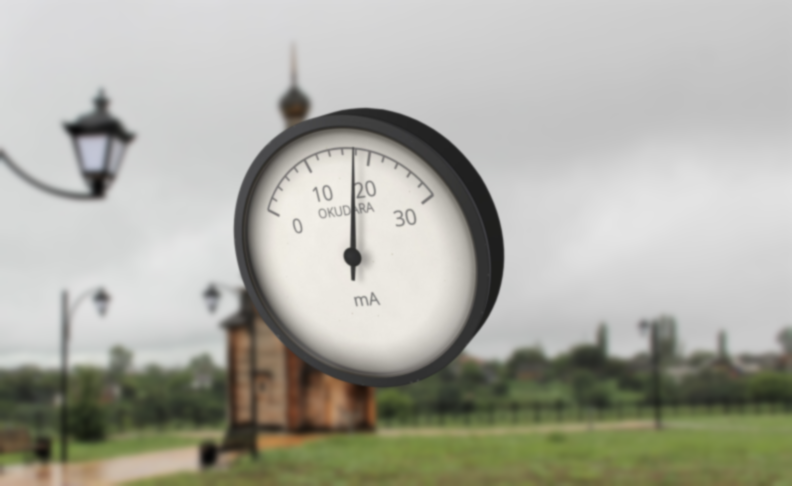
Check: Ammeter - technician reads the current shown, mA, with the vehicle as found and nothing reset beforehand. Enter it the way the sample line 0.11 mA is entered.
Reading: 18 mA
